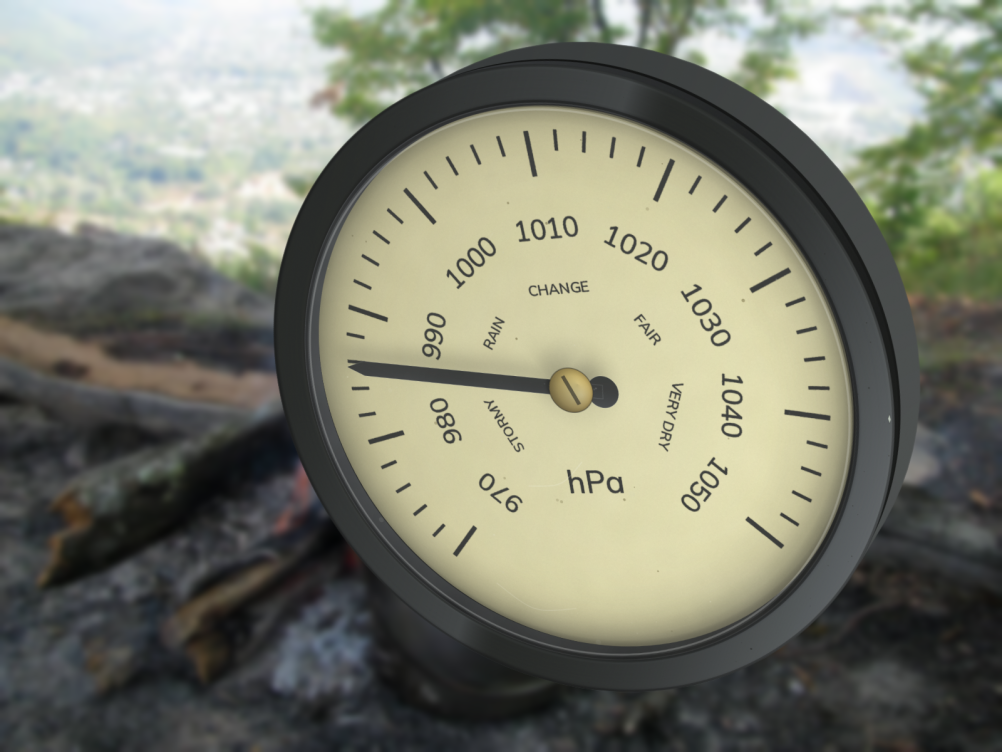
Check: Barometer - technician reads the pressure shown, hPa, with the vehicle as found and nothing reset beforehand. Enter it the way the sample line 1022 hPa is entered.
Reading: 986 hPa
